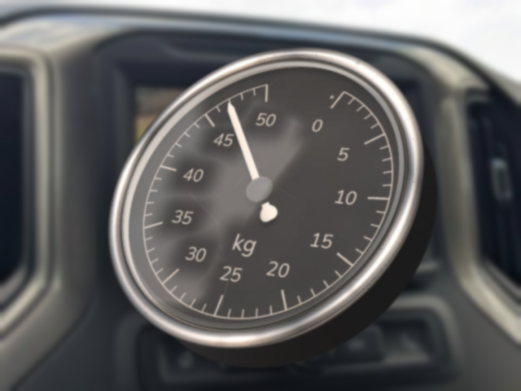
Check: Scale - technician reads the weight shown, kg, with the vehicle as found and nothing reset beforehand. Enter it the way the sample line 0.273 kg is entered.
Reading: 47 kg
